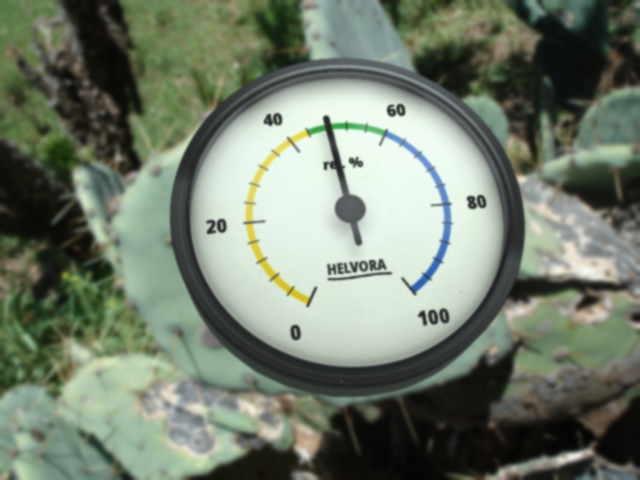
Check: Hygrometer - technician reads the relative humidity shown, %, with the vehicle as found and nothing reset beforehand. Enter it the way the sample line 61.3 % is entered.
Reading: 48 %
